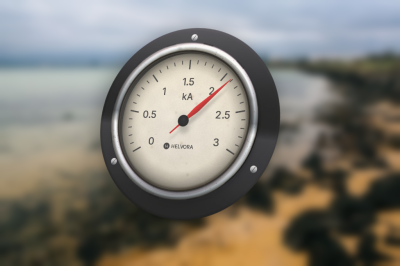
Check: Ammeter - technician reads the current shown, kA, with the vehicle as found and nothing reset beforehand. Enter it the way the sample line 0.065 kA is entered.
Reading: 2.1 kA
